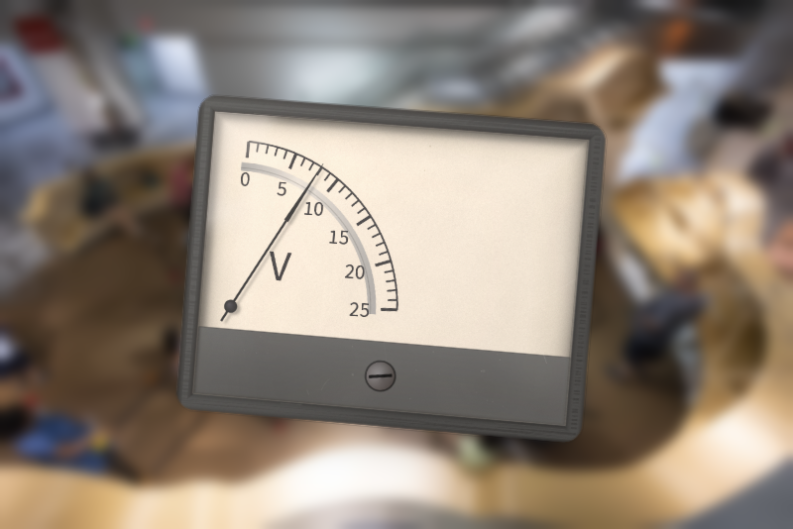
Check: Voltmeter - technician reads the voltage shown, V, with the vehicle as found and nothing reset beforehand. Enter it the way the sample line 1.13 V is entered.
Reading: 8 V
